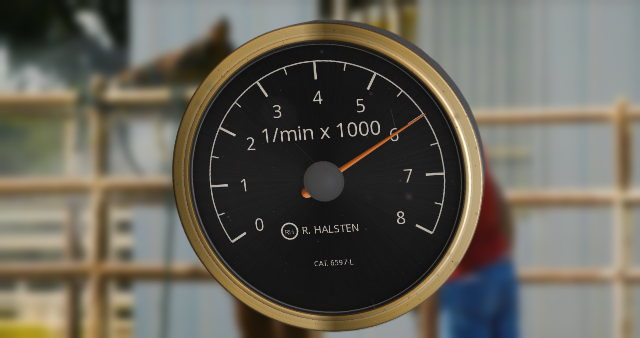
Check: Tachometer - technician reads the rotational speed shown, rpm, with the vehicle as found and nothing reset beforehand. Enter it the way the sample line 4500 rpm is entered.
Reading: 6000 rpm
